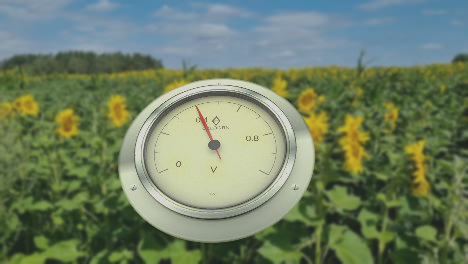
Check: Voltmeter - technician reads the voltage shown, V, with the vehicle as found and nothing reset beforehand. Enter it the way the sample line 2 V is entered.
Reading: 0.4 V
